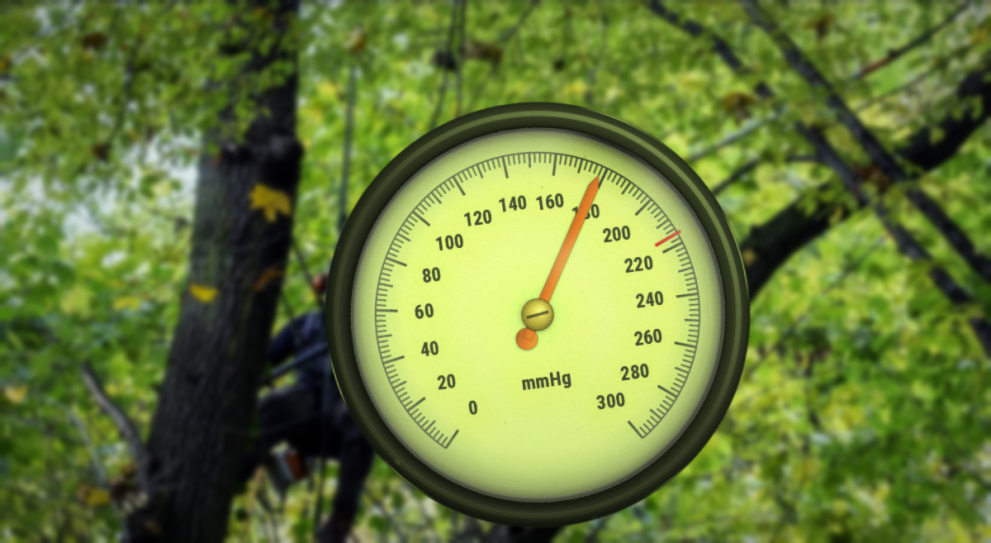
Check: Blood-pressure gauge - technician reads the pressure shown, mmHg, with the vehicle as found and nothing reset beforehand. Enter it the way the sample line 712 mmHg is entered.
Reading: 178 mmHg
